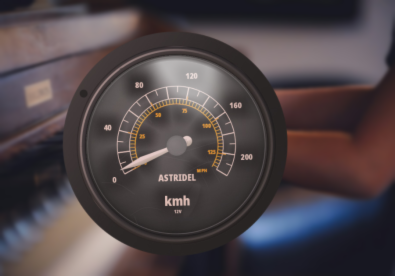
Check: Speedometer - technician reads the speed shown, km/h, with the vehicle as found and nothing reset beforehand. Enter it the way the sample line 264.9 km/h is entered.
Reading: 5 km/h
